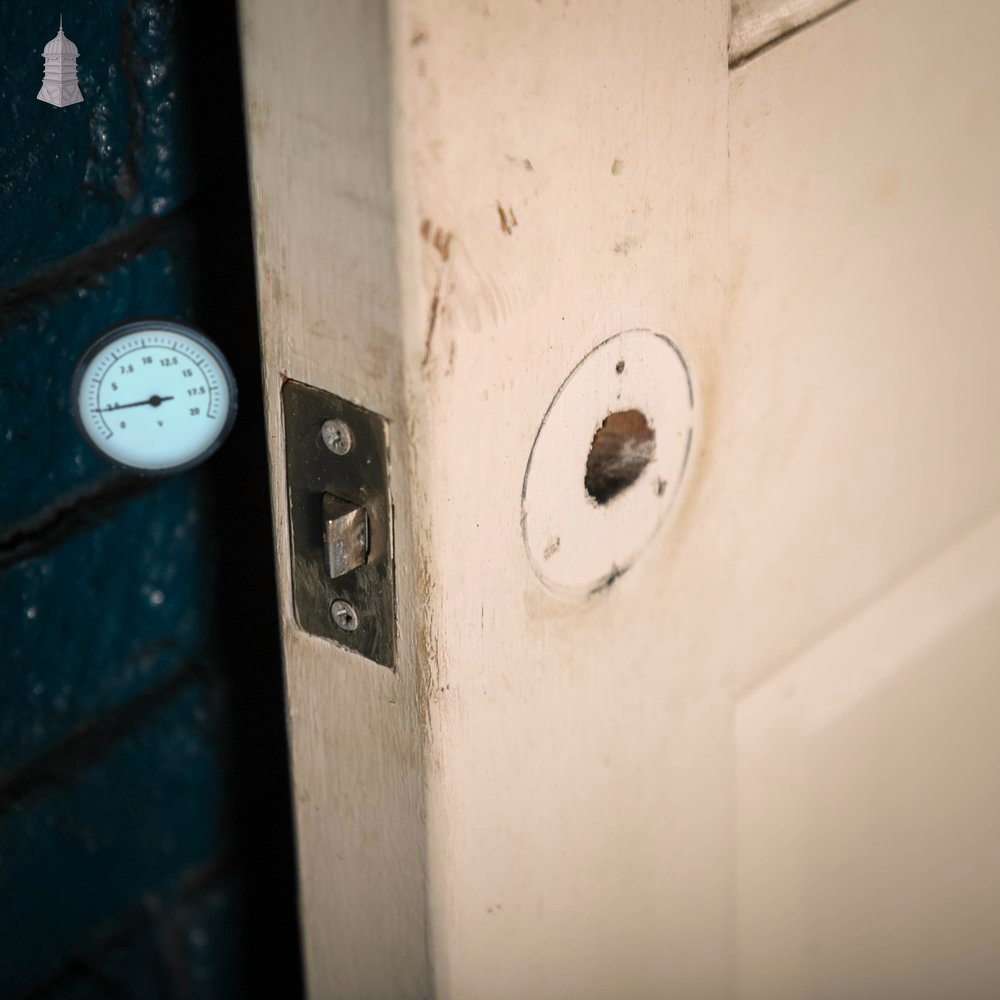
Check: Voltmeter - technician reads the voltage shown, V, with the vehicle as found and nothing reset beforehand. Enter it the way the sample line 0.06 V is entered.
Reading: 2.5 V
